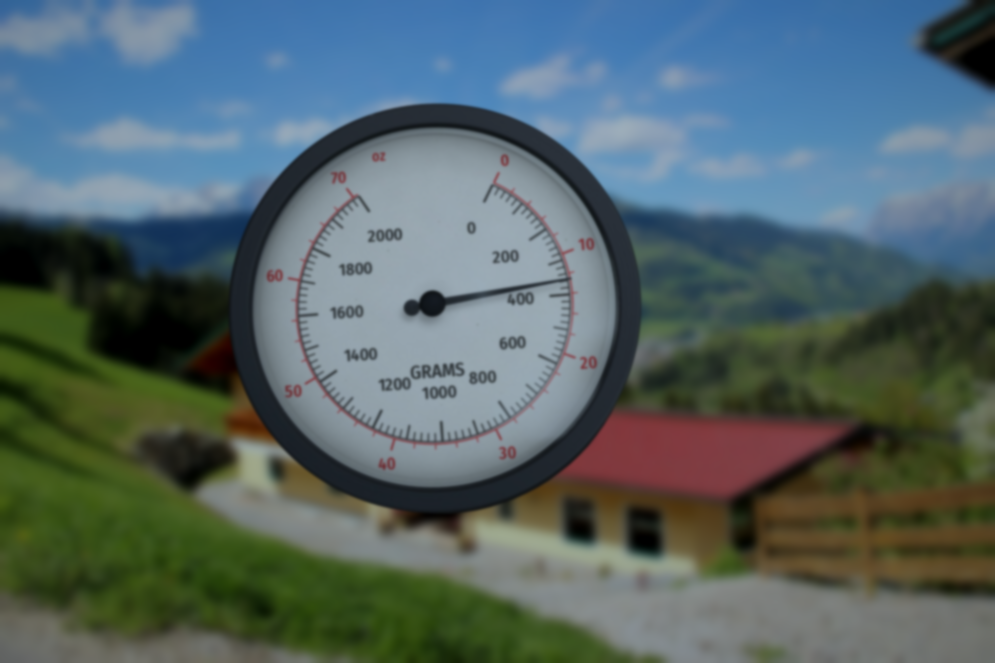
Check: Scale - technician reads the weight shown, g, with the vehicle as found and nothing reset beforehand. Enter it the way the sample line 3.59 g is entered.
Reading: 360 g
